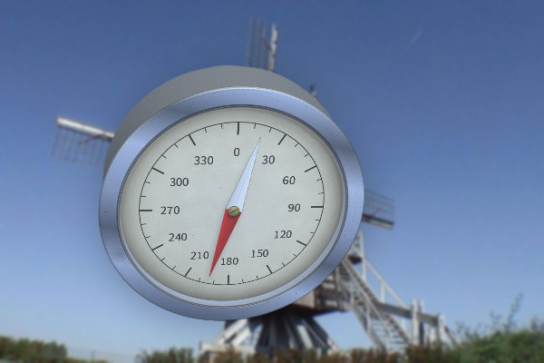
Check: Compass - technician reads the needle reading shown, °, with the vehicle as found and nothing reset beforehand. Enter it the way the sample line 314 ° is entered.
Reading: 195 °
